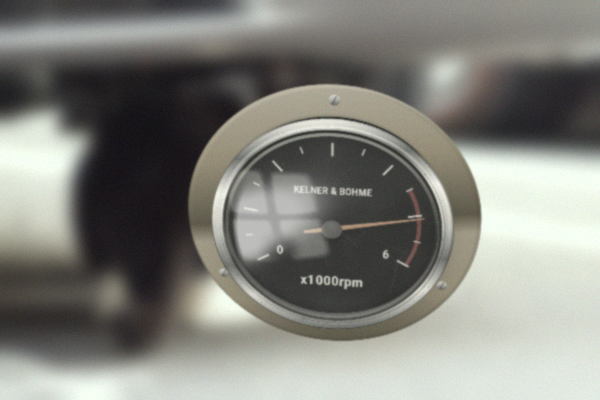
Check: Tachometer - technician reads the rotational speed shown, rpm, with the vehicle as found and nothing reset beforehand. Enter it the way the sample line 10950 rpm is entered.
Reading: 5000 rpm
